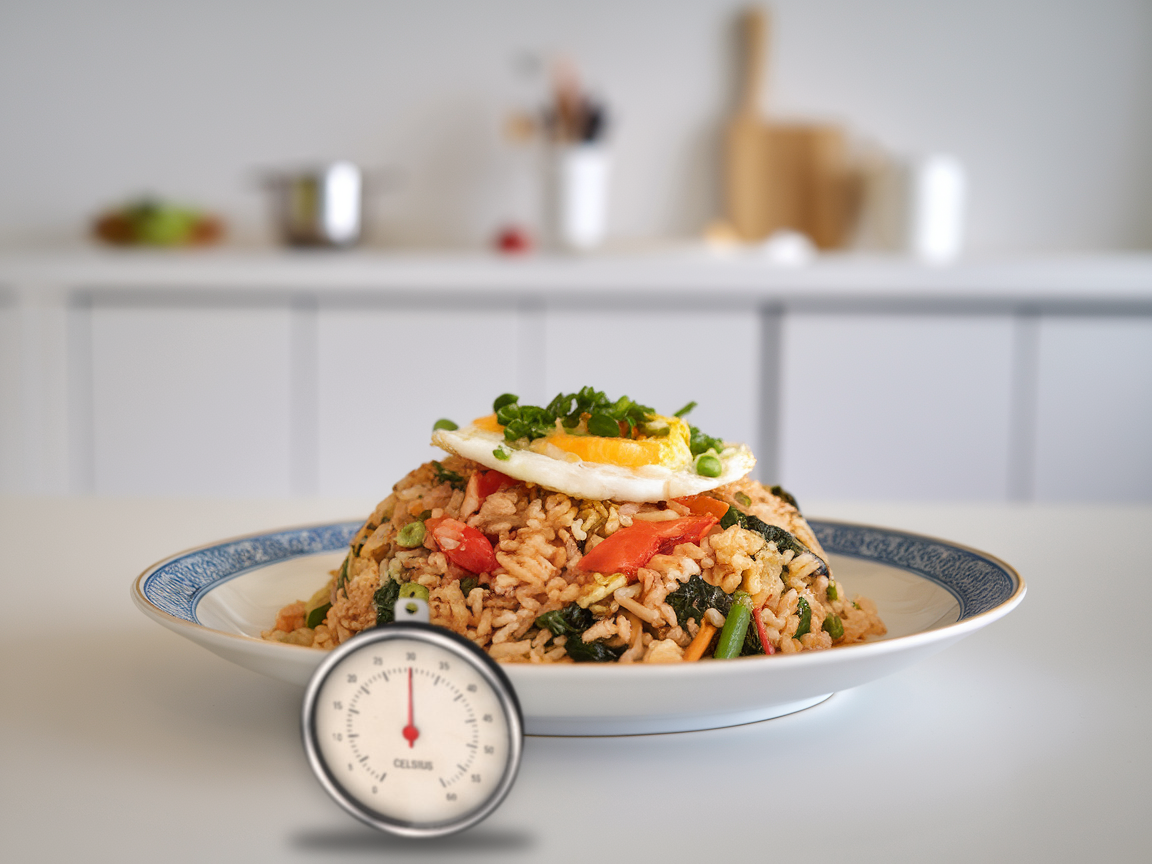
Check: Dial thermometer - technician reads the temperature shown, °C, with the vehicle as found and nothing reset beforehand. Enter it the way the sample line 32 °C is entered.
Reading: 30 °C
